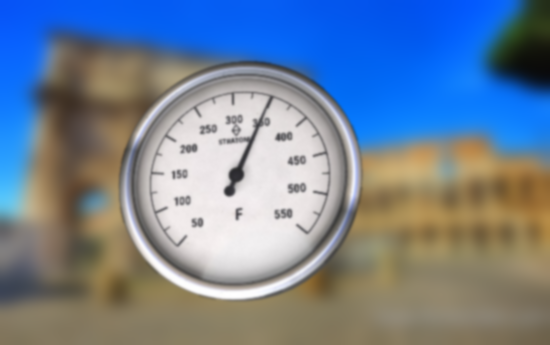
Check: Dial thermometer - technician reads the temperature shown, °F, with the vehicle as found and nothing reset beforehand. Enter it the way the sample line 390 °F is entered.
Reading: 350 °F
